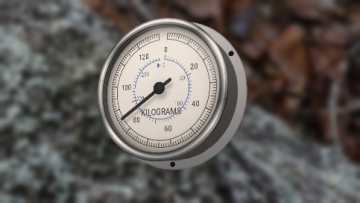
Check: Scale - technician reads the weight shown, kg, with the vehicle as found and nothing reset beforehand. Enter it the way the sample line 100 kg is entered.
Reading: 85 kg
